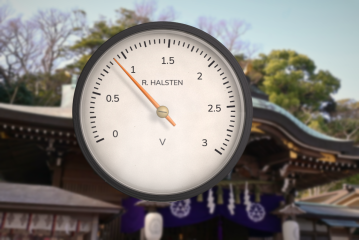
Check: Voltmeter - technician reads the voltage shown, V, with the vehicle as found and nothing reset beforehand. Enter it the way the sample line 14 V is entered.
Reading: 0.9 V
